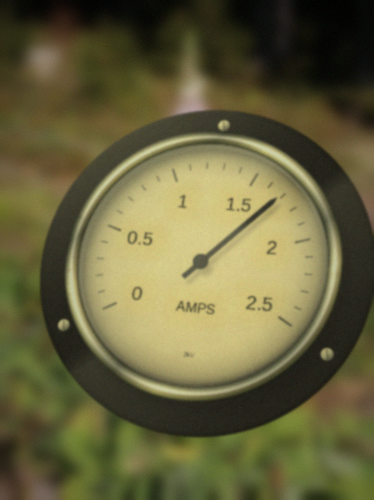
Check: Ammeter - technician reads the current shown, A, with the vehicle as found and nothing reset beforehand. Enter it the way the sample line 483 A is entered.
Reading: 1.7 A
